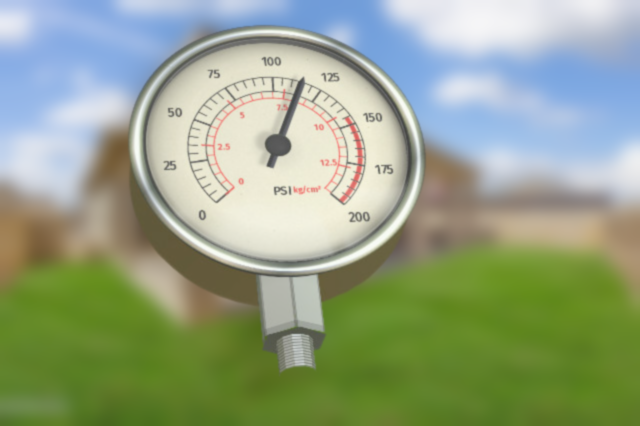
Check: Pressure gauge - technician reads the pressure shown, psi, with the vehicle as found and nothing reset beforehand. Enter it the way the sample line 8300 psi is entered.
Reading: 115 psi
